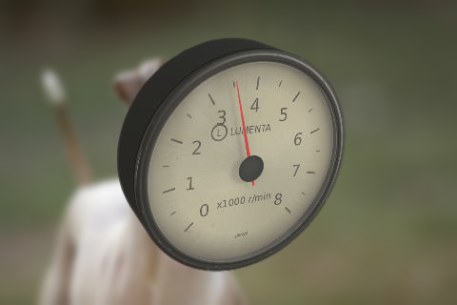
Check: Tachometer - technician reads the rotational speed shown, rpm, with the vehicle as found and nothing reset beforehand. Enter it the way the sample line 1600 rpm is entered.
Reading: 3500 rpm
